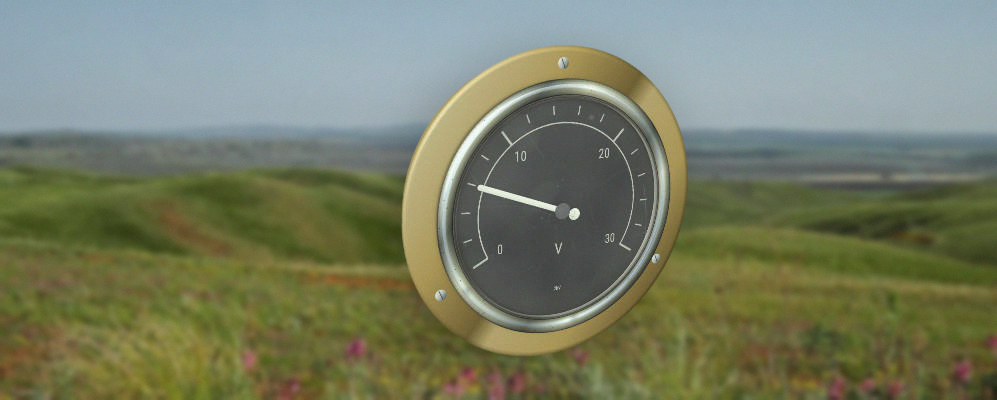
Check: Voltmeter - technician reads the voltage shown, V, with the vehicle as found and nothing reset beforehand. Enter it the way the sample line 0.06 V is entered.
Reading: 6 V
